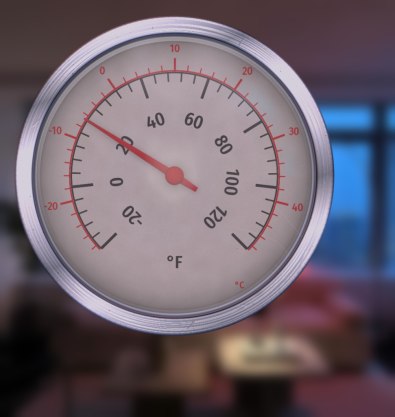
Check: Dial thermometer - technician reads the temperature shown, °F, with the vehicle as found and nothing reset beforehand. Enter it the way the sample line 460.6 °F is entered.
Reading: 20 °F
